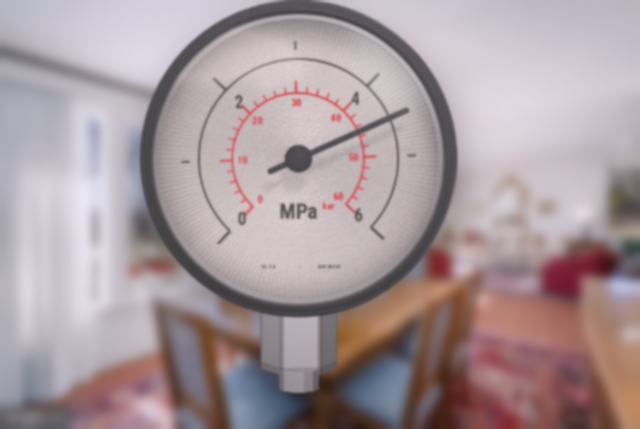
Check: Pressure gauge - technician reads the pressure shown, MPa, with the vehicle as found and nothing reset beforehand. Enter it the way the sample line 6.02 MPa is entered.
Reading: 4.5 MPa
